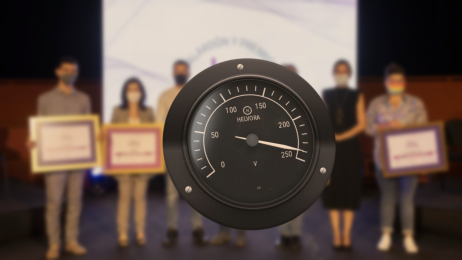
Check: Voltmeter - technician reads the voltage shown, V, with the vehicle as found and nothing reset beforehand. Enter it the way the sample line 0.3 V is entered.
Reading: 240 V
